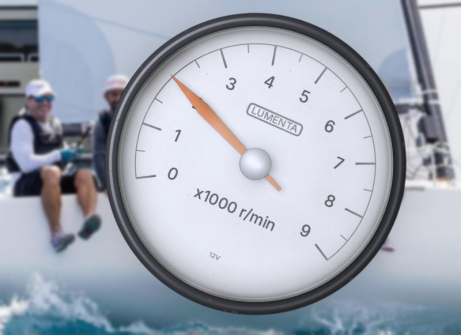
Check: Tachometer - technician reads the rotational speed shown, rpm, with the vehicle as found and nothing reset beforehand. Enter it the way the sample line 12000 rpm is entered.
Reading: 2000 rpm
